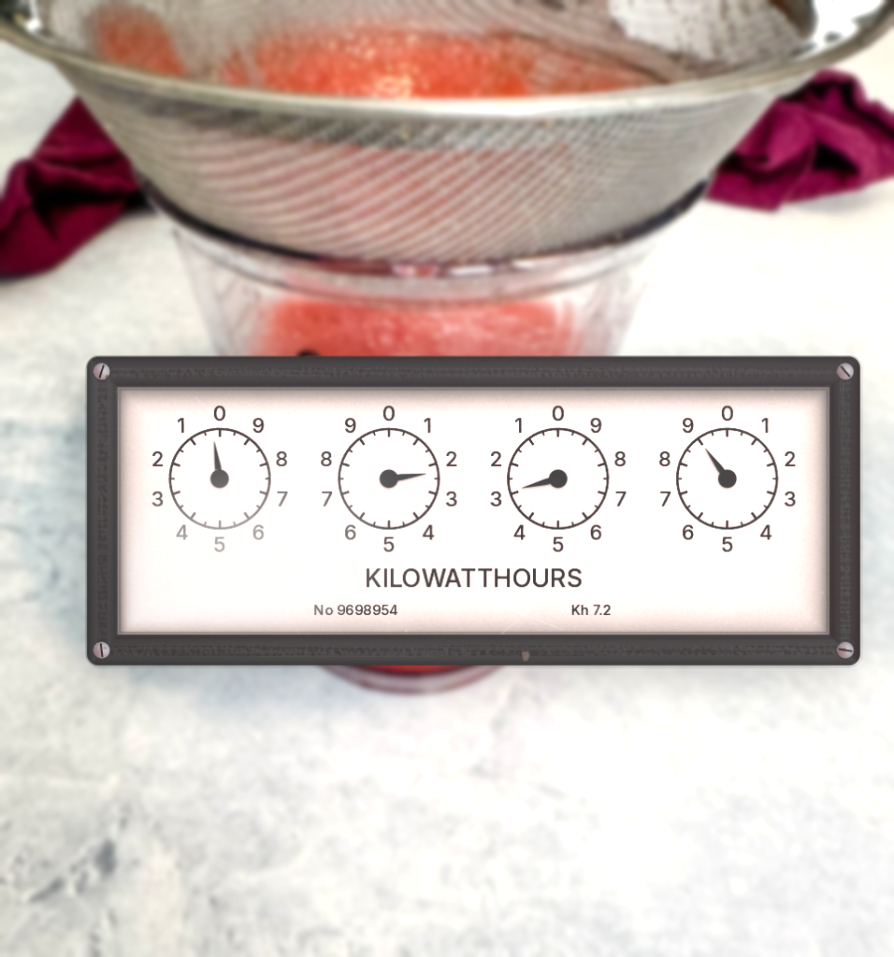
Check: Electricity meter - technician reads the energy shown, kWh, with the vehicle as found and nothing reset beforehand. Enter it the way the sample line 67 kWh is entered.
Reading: 229 kWh
